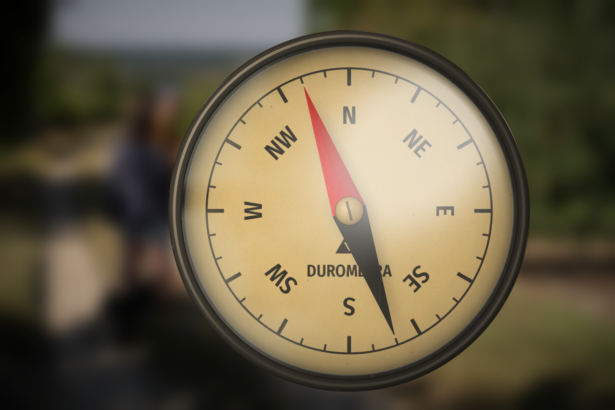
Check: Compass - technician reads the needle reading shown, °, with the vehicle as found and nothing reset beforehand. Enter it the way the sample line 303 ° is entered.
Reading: 340 °
